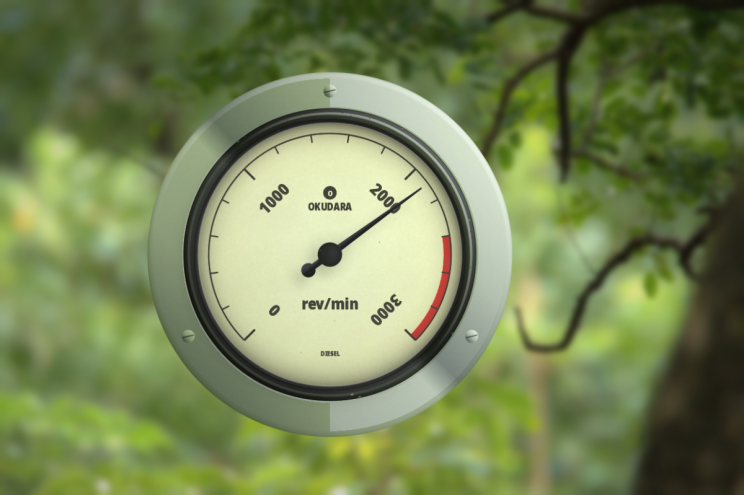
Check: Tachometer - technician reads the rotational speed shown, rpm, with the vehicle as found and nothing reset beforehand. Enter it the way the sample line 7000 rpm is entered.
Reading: 2100 rpm
